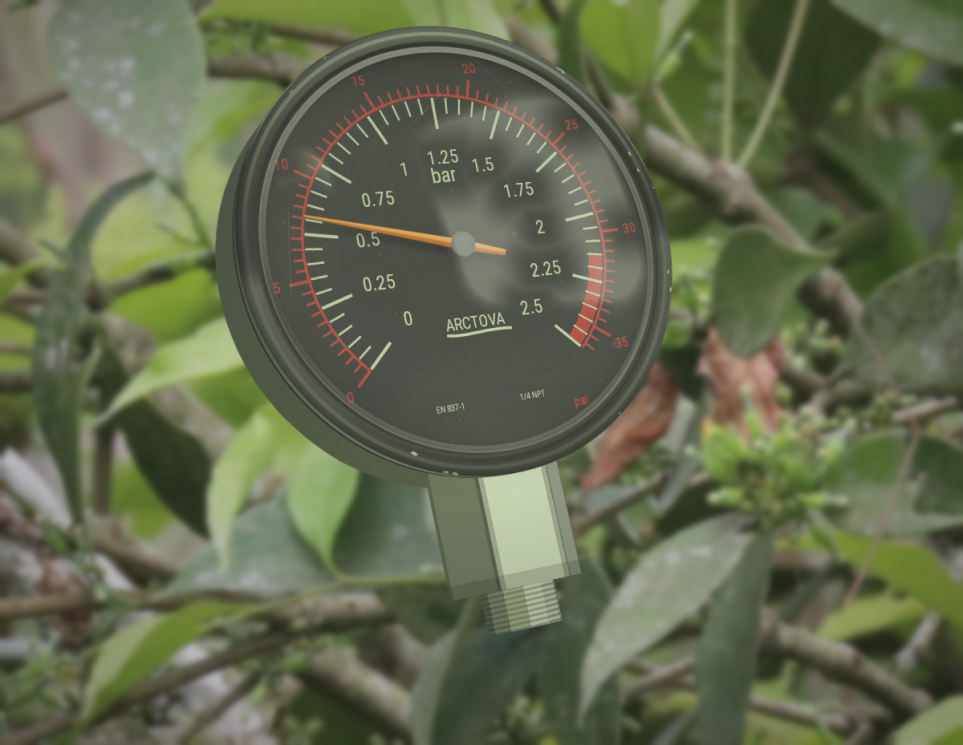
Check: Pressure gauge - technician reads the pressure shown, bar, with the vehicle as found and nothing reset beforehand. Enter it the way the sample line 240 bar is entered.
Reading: 0.55 bar
